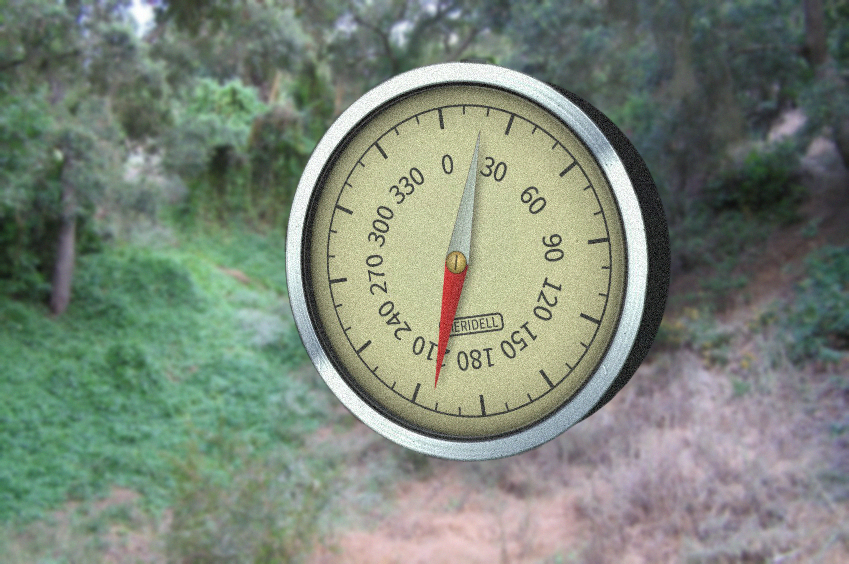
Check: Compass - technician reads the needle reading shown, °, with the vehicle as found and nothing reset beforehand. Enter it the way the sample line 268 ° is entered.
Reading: 200 °
